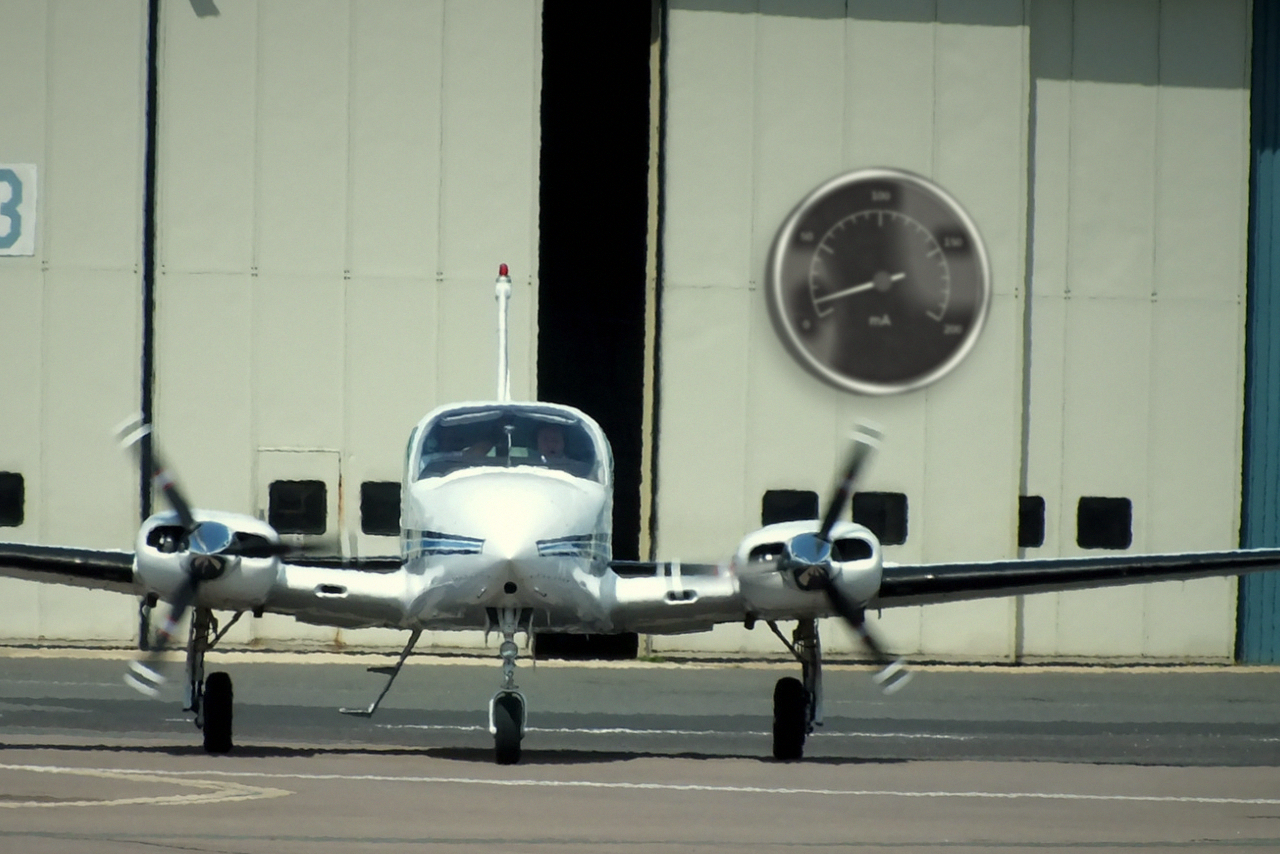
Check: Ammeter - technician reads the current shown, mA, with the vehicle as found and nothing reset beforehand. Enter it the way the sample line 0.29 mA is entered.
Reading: 10 mA
